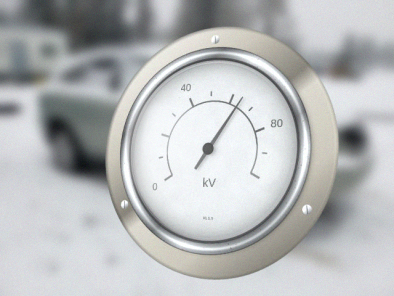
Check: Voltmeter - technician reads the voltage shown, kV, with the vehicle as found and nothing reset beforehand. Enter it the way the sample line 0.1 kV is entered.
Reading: 65 kV
